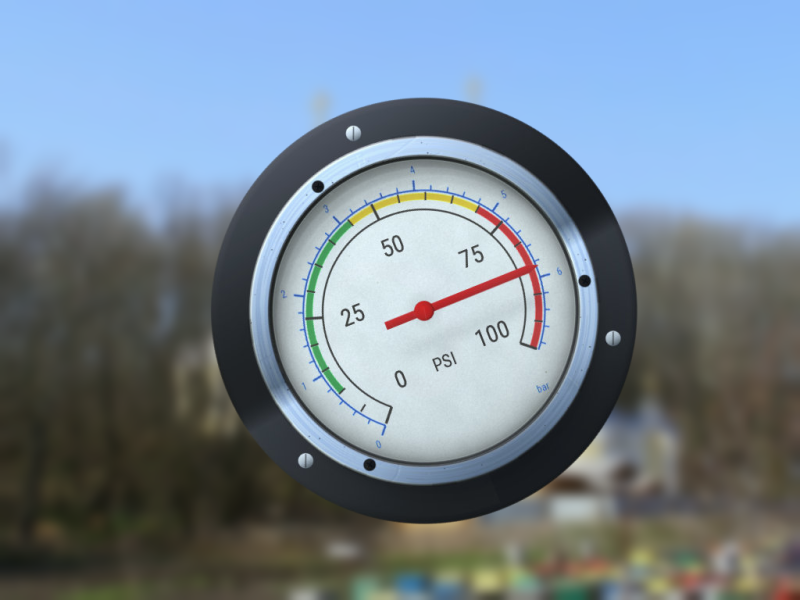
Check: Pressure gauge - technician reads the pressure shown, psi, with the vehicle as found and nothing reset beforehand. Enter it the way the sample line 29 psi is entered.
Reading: 85 psi
